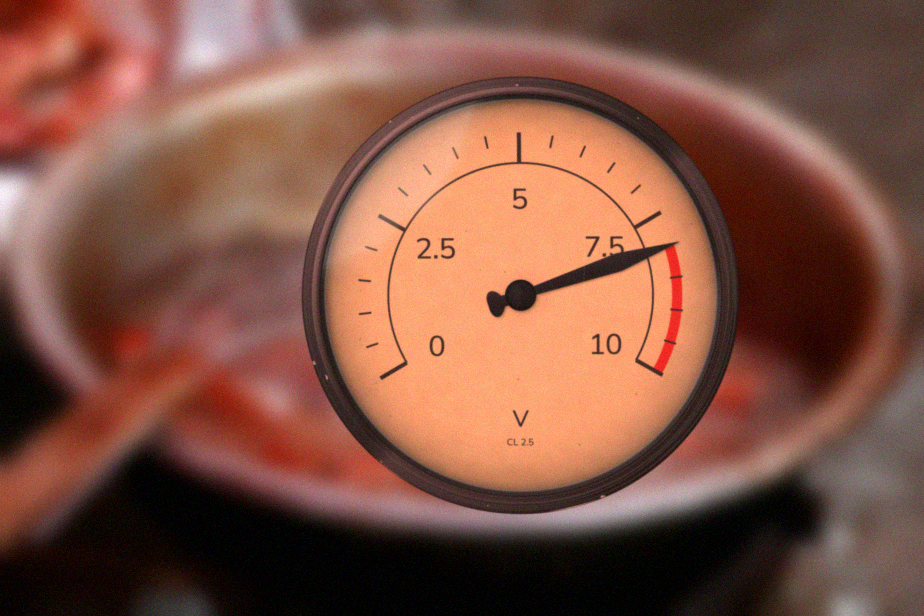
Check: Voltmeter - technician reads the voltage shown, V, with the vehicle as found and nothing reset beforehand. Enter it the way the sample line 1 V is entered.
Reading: 8 V
